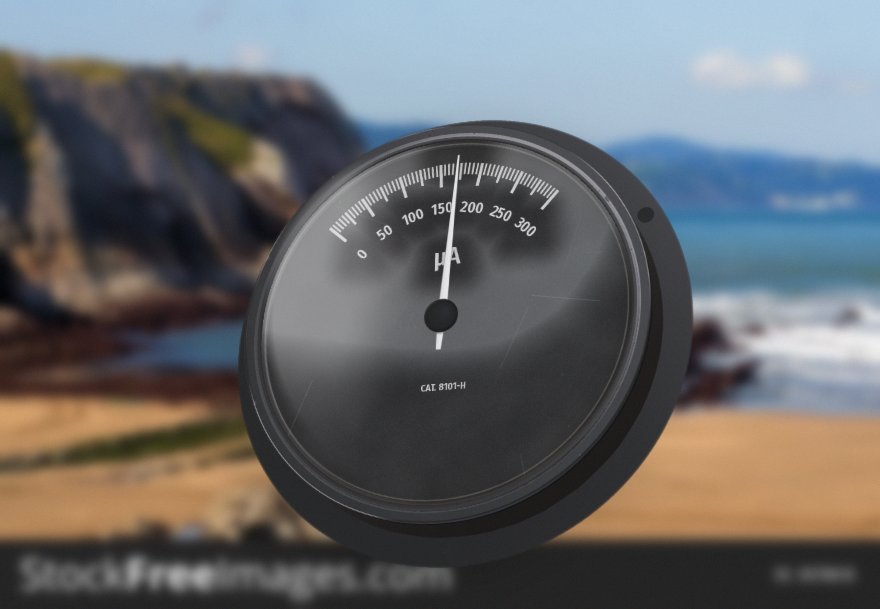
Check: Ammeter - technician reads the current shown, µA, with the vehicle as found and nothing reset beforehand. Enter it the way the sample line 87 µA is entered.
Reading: 175 µA
